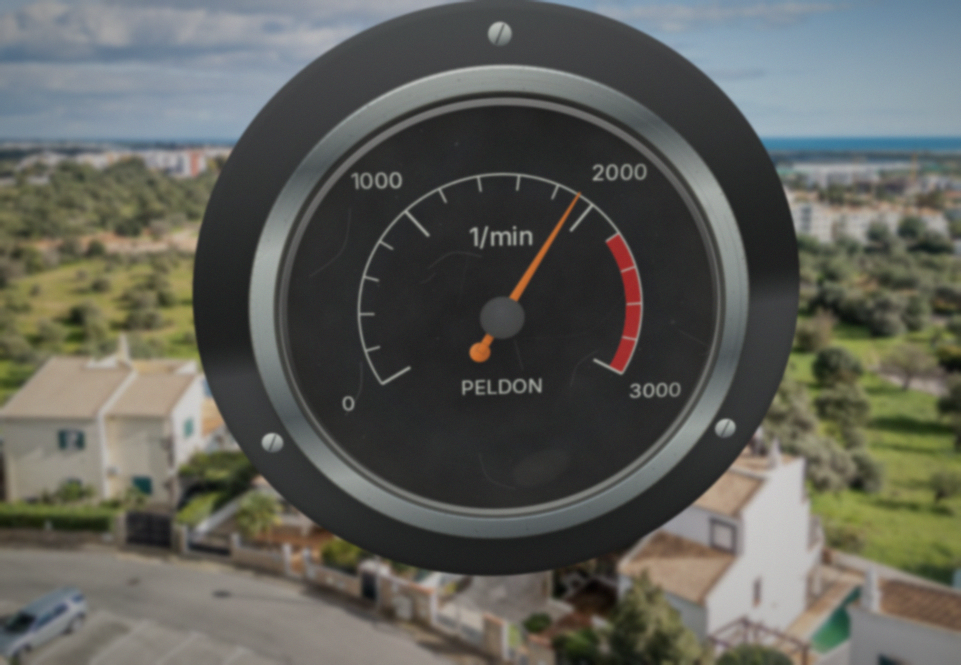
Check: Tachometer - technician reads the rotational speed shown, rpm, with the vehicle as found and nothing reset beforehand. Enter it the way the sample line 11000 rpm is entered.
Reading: 1900 rpm
